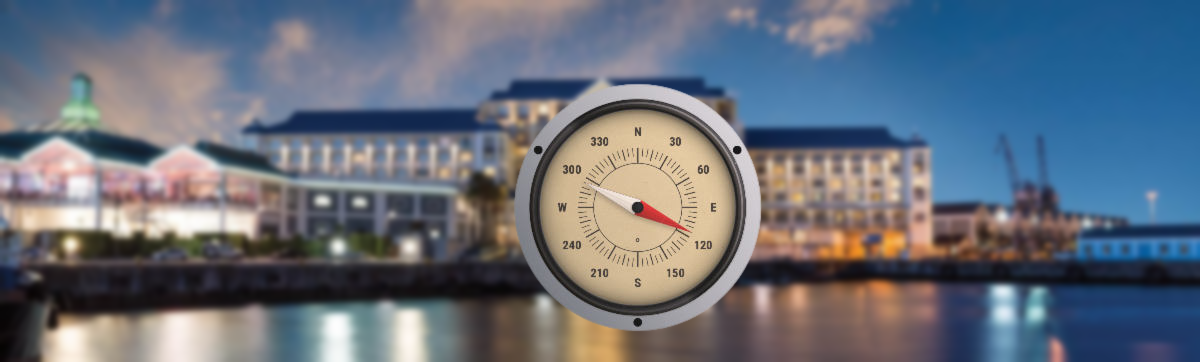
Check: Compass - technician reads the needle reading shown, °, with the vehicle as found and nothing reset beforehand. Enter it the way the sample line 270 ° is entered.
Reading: 115 °
